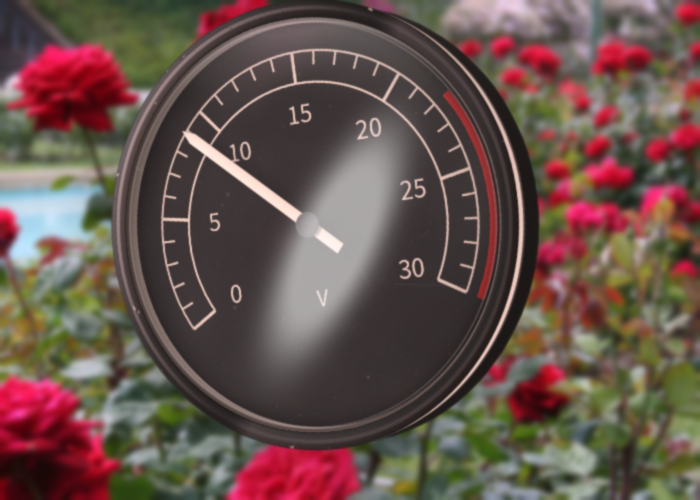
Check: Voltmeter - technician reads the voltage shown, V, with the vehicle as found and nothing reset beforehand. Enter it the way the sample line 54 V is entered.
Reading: 9 V
